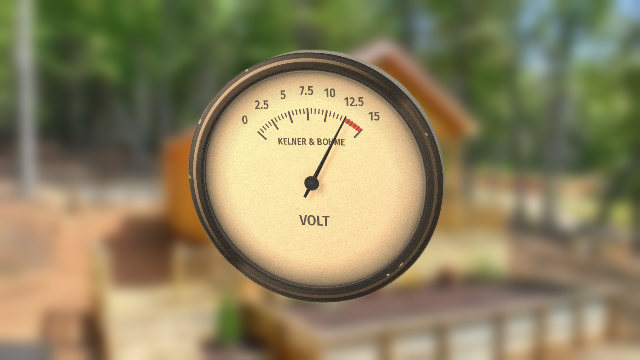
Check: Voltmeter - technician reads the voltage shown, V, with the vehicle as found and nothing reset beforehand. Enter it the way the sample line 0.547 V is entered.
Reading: 12.5 V
